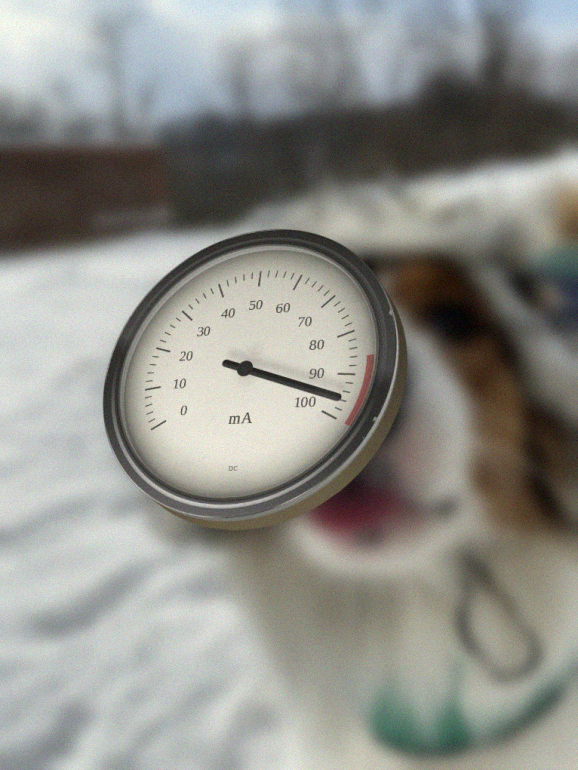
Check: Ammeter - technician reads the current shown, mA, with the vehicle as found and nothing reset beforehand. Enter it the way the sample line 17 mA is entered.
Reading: 96 mA
